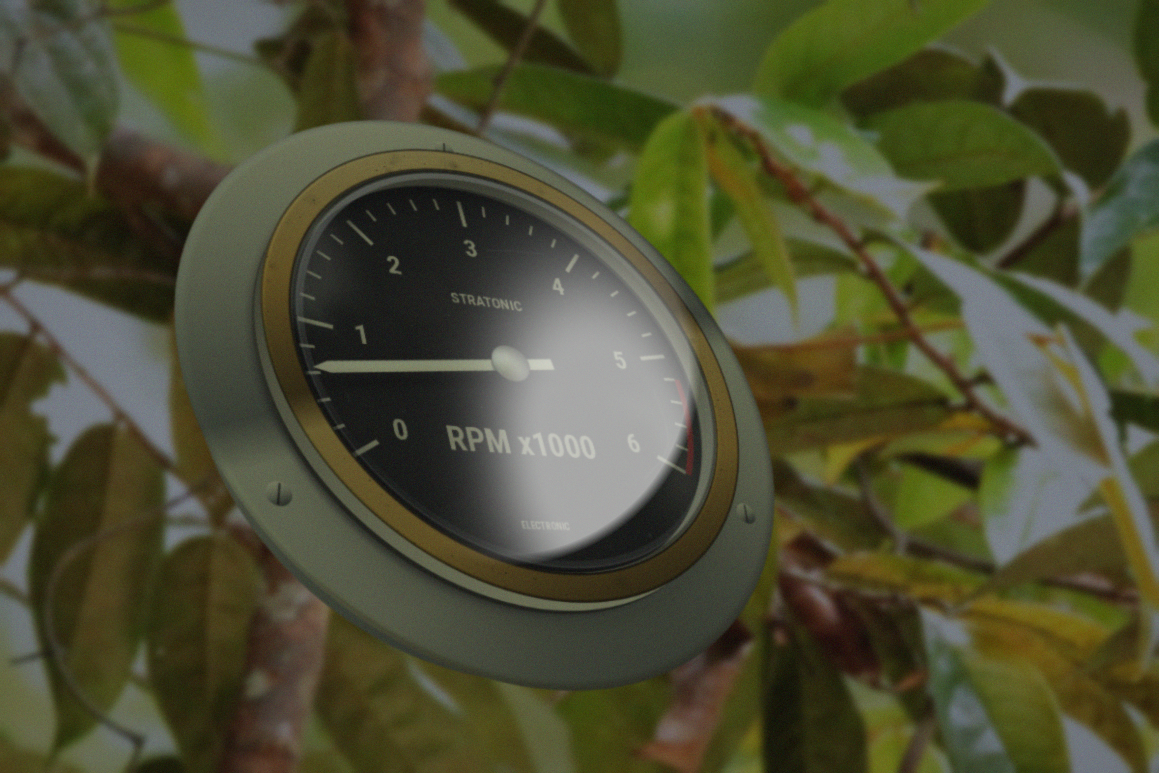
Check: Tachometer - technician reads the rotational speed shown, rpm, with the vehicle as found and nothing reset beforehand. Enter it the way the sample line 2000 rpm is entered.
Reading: 600 rpm
